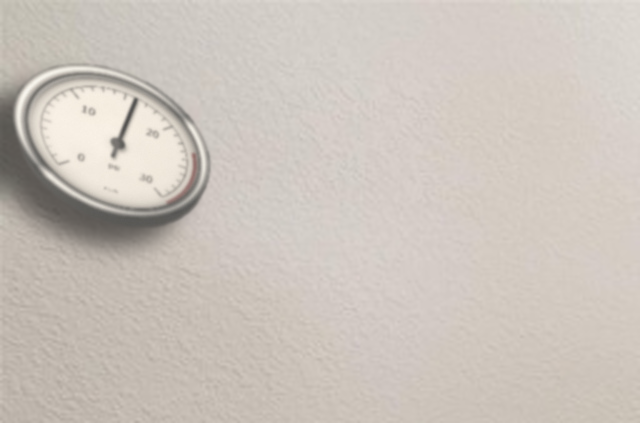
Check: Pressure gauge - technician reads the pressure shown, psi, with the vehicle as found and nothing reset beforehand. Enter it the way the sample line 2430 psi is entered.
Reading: 16 psi
